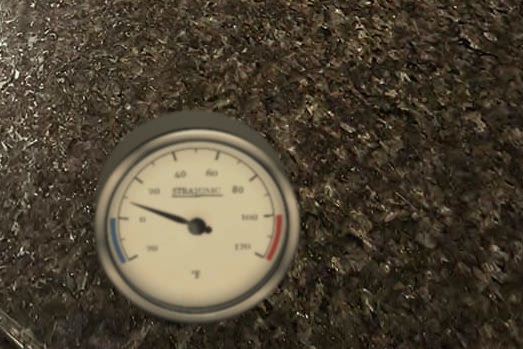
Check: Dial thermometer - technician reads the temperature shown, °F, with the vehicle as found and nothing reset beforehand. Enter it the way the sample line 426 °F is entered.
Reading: 10 °F
